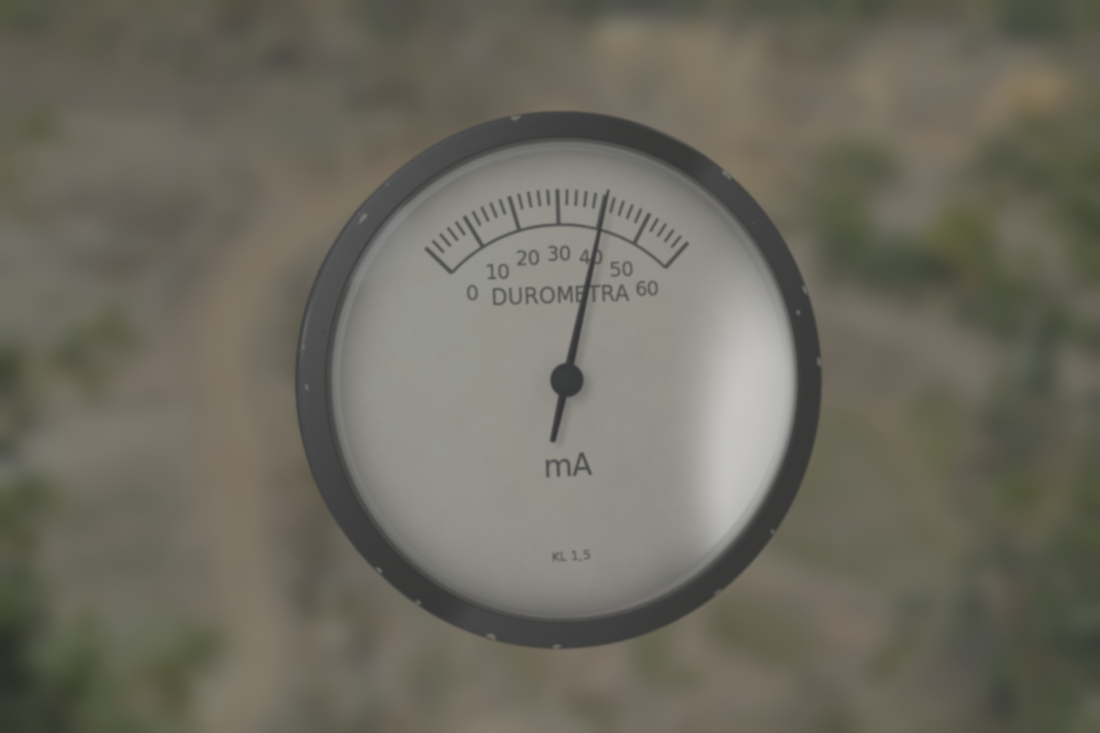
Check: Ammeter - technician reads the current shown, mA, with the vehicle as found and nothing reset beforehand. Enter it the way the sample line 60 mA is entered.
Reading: 40 mA
